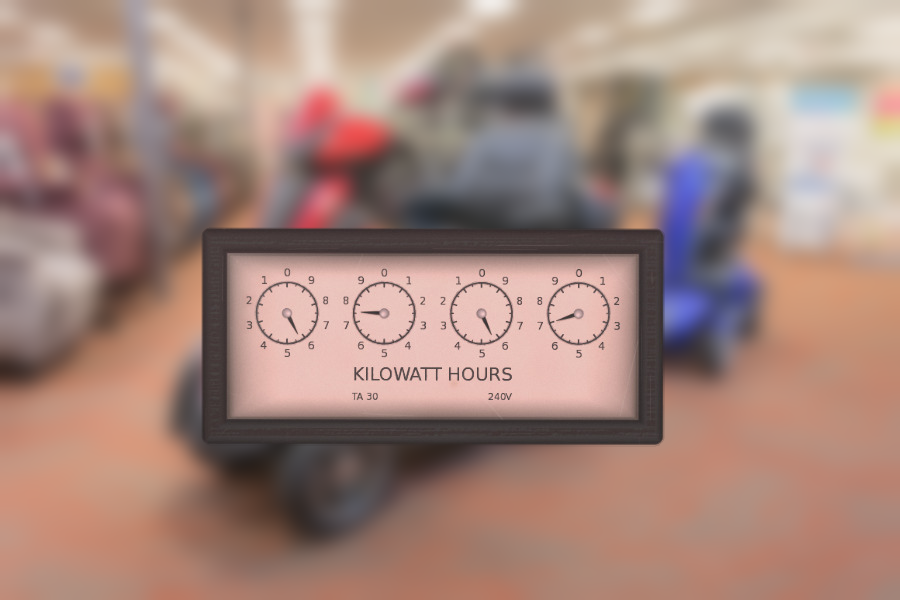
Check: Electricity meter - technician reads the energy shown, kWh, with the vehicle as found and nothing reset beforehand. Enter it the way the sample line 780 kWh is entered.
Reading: 5757 kWh
